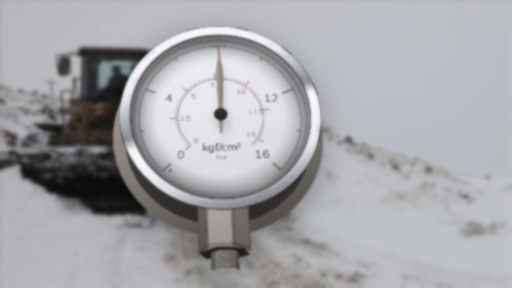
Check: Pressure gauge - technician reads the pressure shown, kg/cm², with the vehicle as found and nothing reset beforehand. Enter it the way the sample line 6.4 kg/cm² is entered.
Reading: 8 kg/cm²
